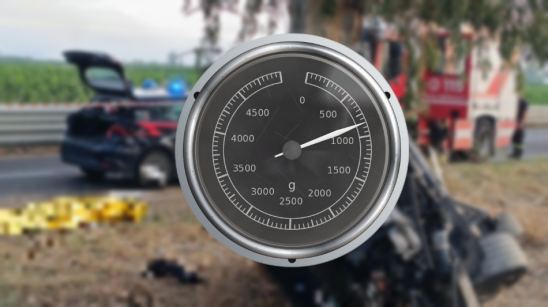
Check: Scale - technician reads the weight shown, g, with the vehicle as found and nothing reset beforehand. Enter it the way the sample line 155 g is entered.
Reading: 850 g
